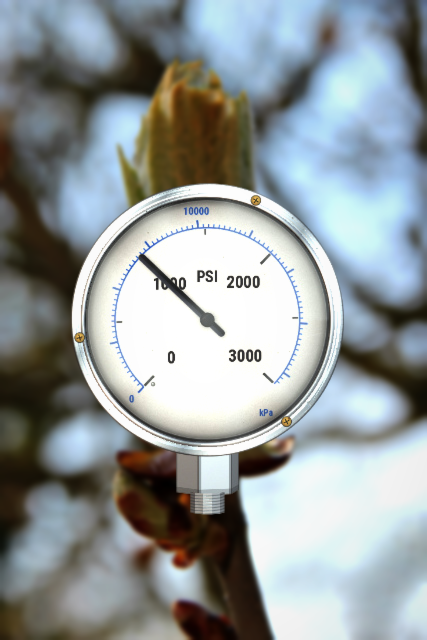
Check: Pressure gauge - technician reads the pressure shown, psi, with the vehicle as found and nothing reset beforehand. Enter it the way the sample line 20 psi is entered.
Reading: 1000 psi
